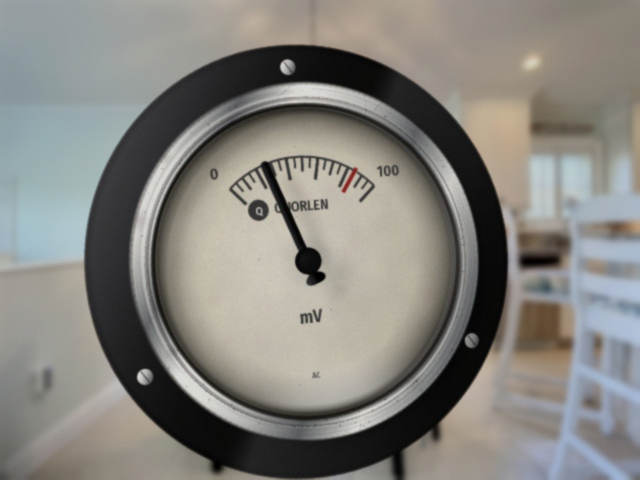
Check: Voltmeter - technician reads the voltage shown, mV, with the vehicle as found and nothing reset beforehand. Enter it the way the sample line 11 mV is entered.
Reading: 25 mV
